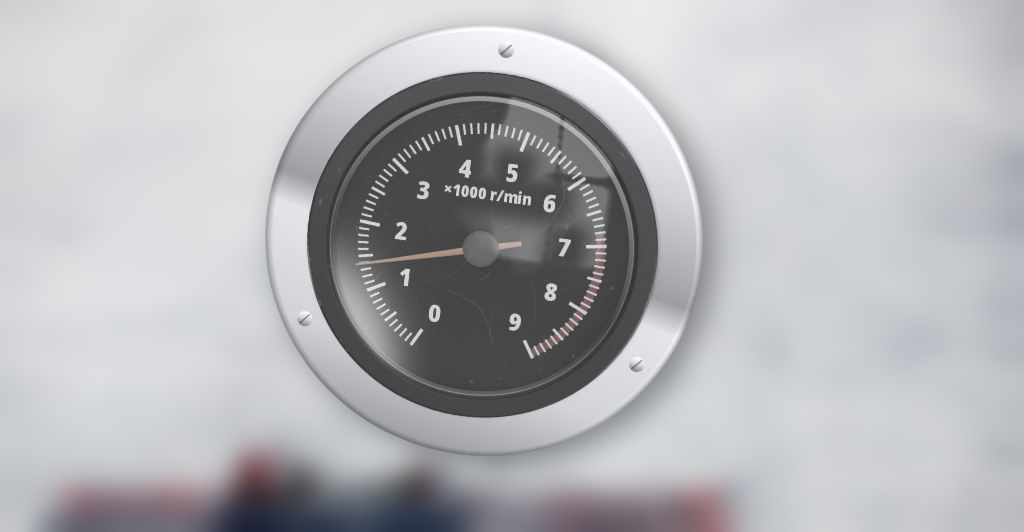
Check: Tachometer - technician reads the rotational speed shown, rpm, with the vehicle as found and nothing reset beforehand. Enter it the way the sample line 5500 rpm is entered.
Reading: 1400 rpm
